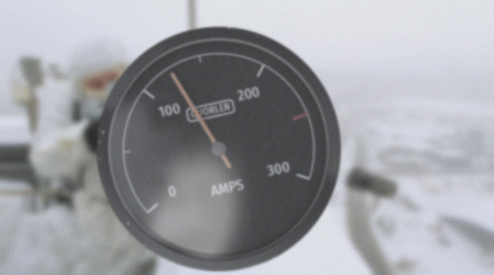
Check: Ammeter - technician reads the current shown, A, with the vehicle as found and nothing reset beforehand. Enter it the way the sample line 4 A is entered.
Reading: 125 A
